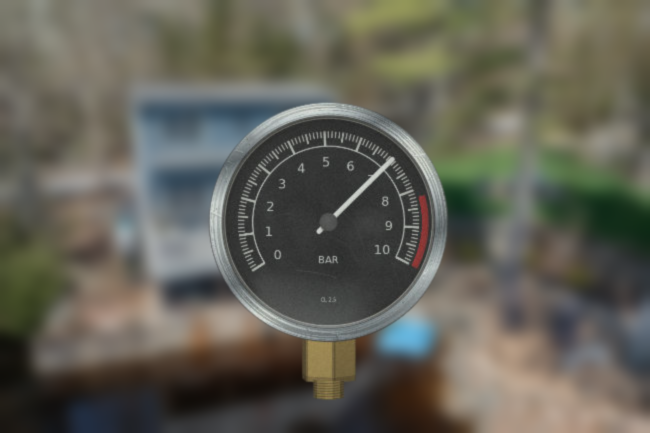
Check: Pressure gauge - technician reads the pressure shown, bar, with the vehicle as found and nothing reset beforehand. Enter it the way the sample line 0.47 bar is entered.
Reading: 7 bar
